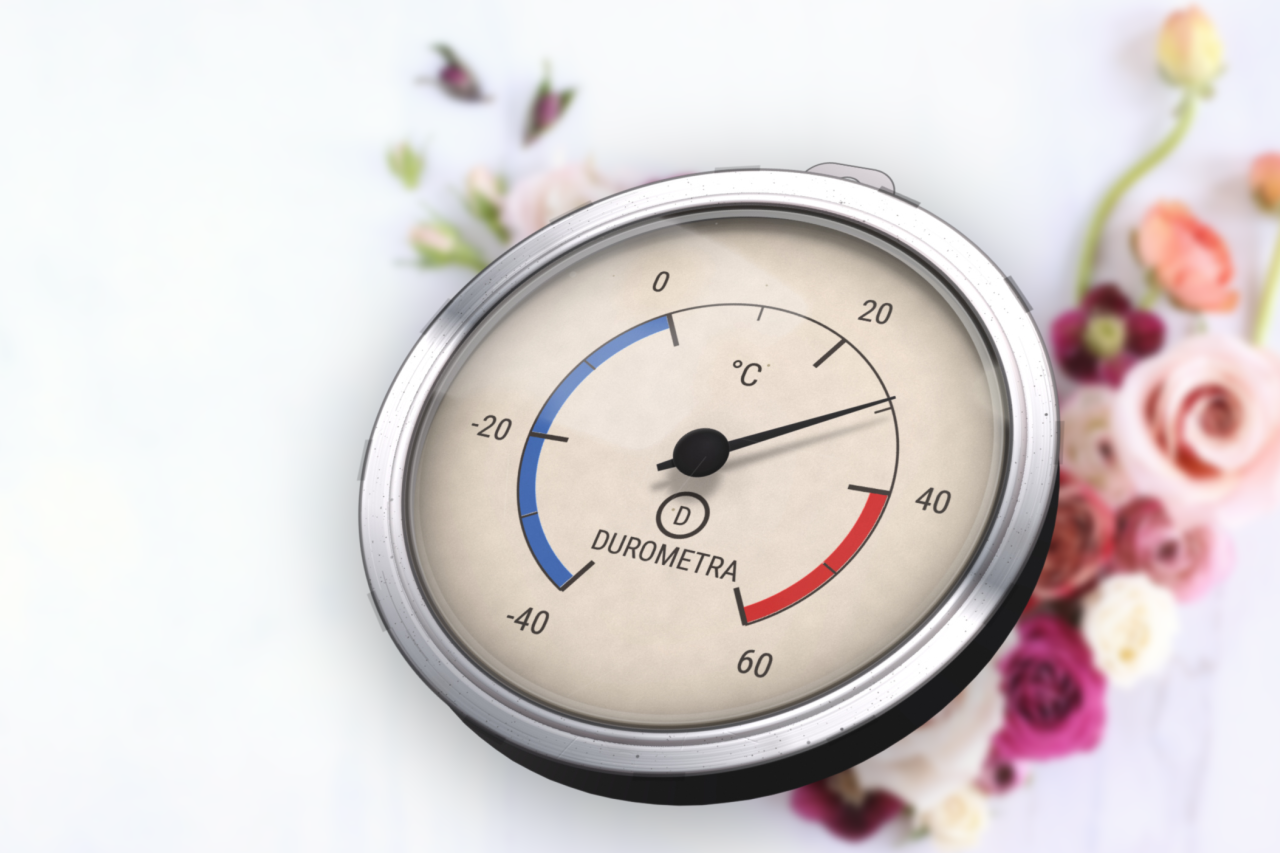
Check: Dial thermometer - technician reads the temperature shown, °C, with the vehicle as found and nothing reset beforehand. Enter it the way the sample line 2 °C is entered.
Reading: 30 °C
